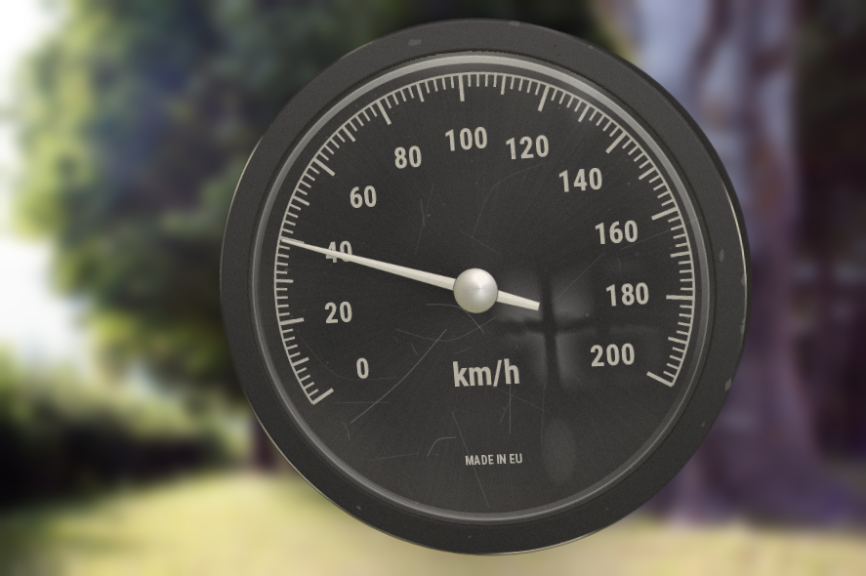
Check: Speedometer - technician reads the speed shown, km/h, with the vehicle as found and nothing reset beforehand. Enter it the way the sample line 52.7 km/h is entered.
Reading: 40 km/h
